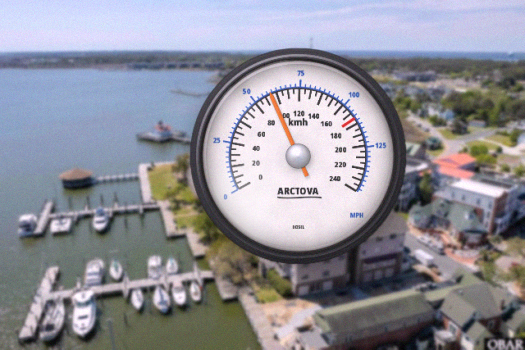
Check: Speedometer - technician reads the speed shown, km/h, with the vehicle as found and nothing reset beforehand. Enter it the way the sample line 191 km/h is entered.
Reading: 95 km/h
